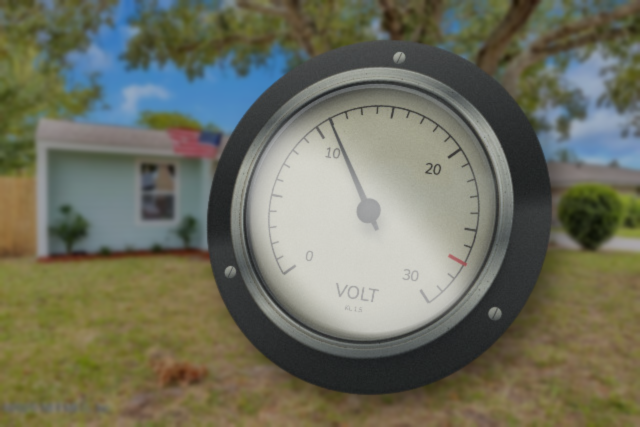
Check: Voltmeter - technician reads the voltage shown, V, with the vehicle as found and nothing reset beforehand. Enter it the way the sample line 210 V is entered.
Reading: 11 V
